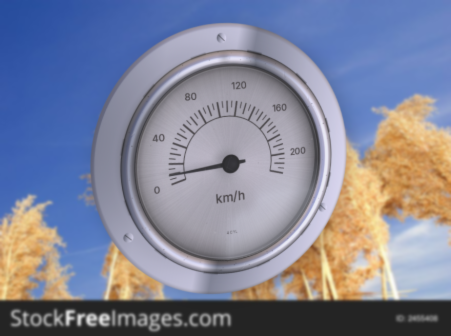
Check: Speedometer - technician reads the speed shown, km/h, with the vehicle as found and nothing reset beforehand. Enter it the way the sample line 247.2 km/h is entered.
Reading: 10 km/h
